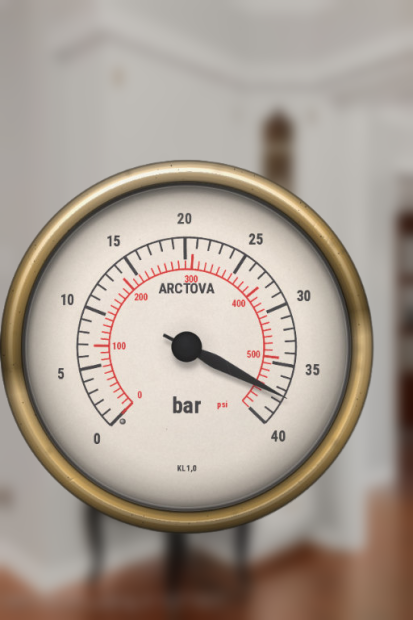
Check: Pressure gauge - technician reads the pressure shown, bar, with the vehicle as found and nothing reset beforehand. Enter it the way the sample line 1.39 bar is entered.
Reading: 37.5 bar
